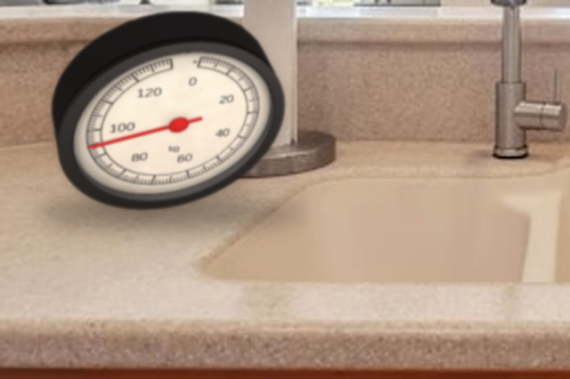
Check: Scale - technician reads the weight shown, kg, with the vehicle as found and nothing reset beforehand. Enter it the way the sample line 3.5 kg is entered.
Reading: 95 kg
